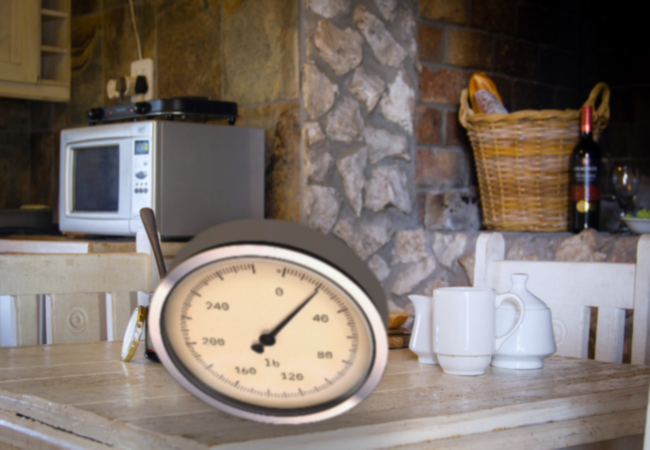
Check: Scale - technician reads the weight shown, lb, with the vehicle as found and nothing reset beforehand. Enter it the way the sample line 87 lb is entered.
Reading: 20 lb
